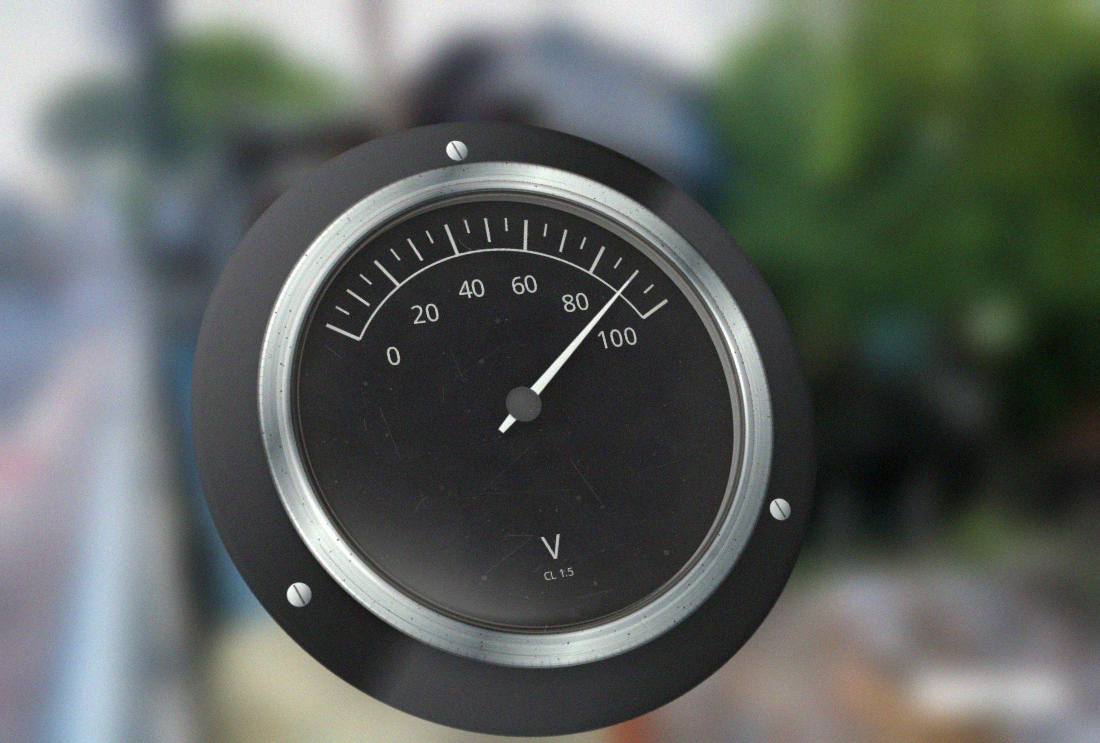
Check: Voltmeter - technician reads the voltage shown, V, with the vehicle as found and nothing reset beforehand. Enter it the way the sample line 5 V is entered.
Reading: 90 V
